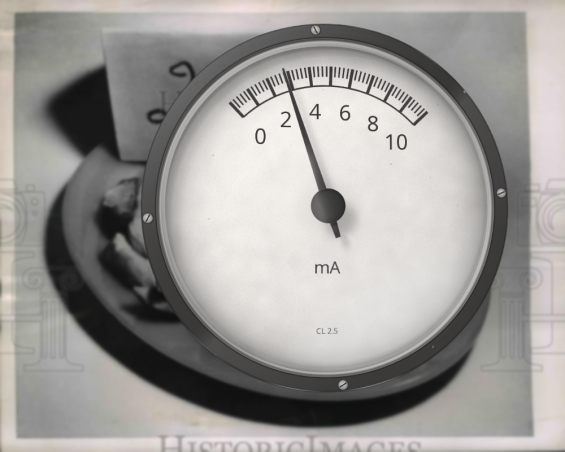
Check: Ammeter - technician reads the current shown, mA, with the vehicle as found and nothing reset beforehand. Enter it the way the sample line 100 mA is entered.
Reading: 2.8 mA
